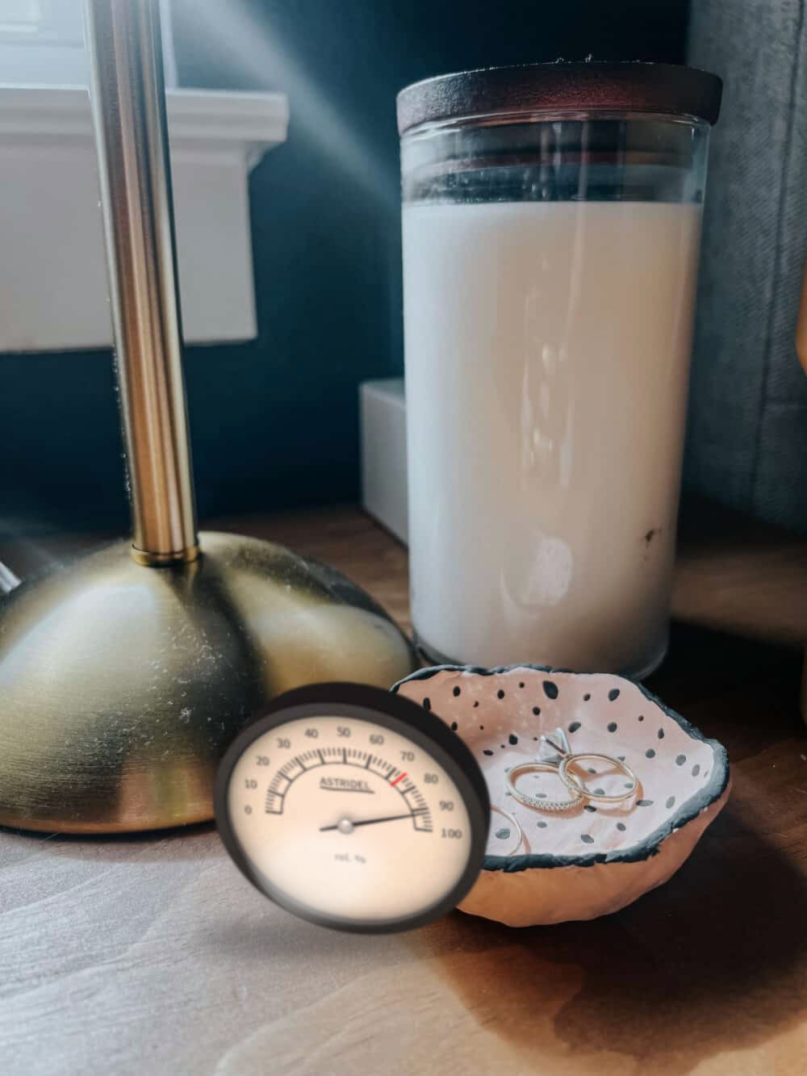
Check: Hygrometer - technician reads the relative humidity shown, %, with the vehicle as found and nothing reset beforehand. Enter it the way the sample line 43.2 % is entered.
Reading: 90 %
